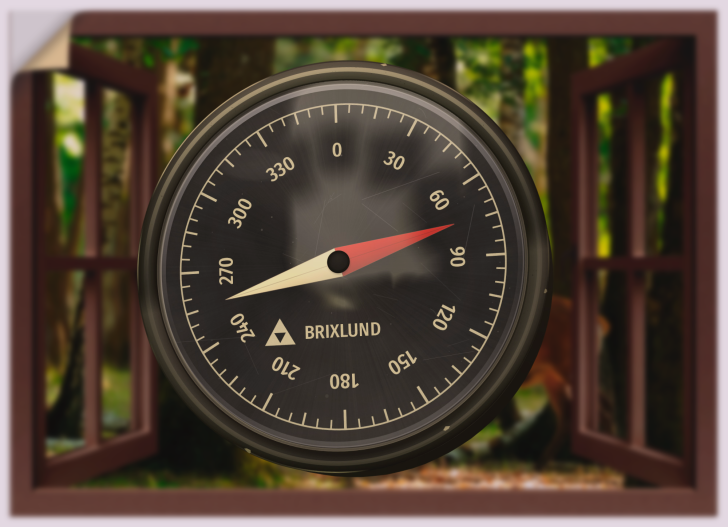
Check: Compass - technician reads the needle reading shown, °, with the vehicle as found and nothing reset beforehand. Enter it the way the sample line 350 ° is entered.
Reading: 75 °
